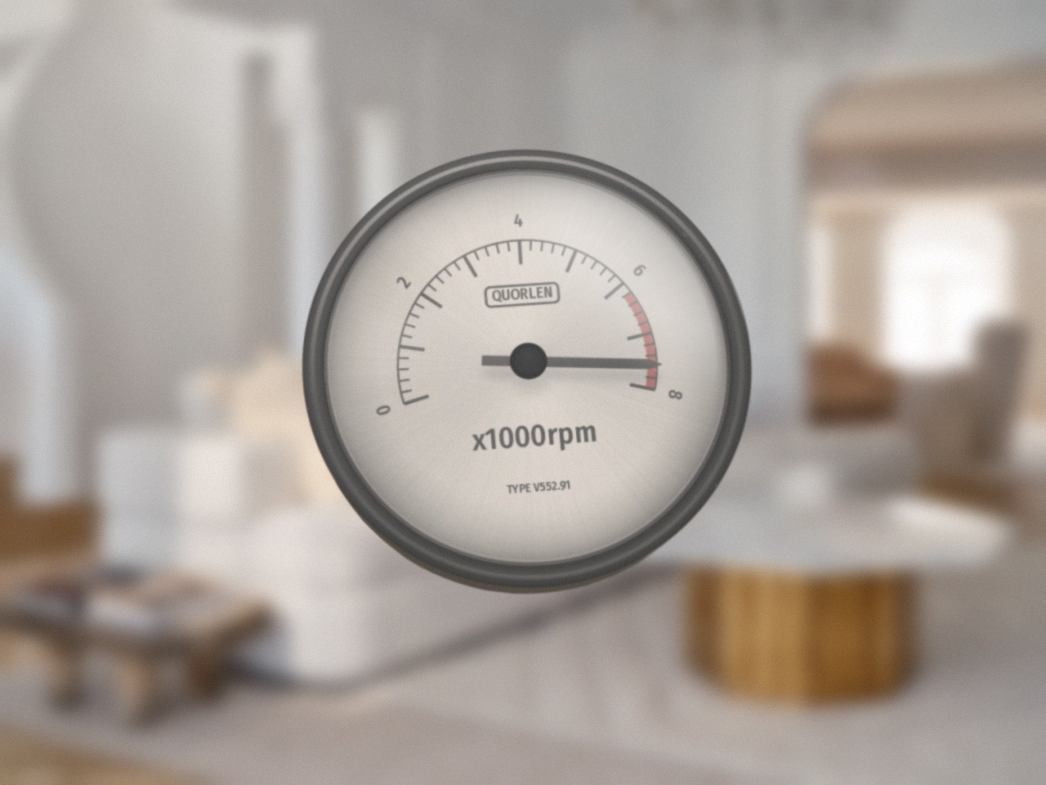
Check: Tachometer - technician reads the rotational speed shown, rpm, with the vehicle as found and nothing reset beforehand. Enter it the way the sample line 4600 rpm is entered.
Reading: 7600 rpm
